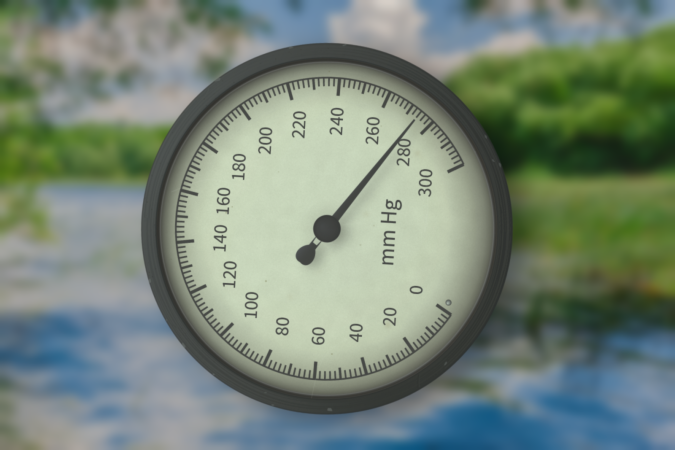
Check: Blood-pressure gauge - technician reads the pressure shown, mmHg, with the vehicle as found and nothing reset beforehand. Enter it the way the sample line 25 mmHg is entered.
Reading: 274 mmHg
